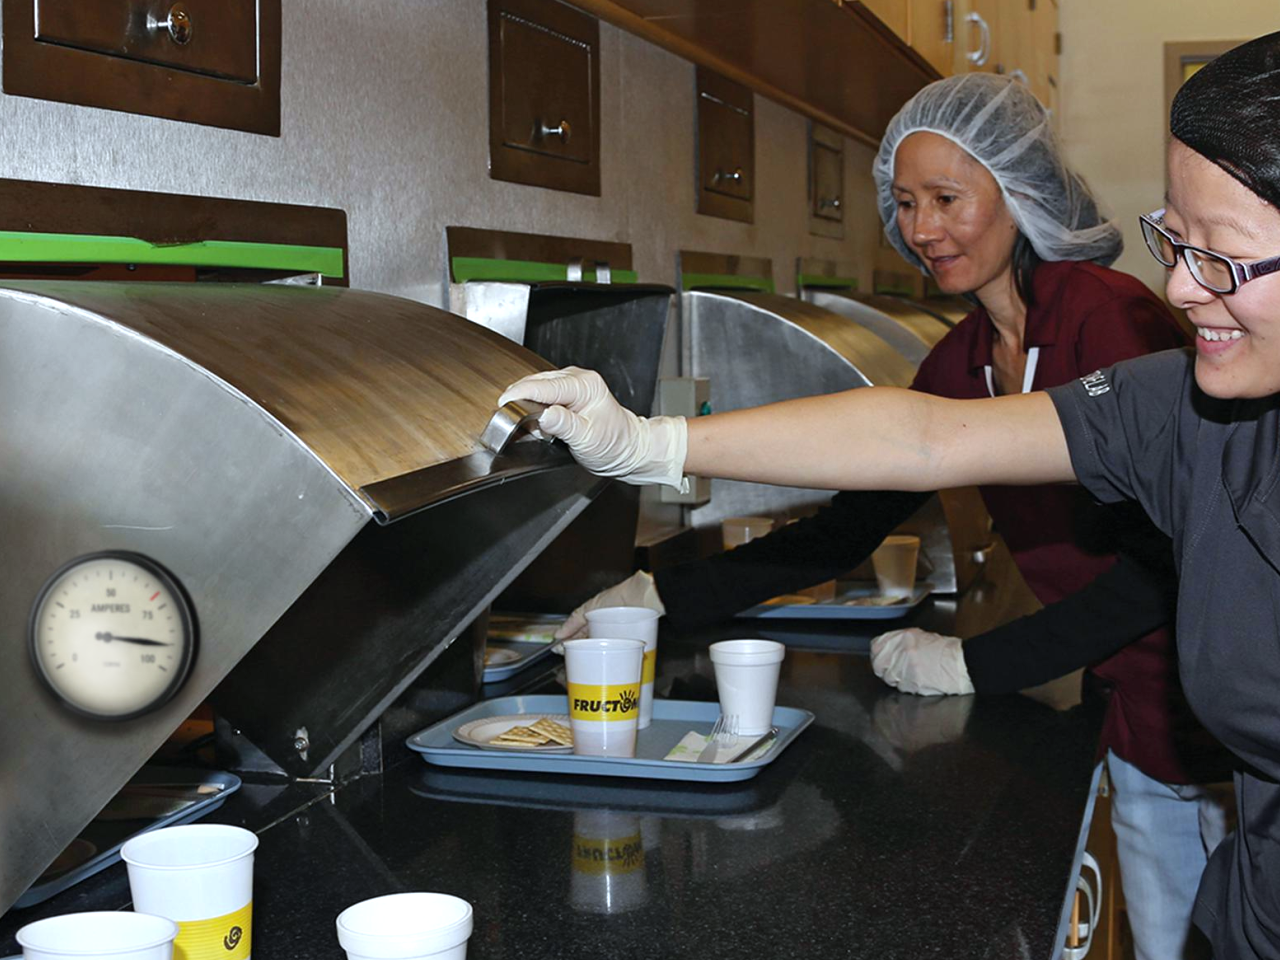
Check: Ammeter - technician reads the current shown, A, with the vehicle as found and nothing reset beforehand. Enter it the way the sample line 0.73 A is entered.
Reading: 90 A
